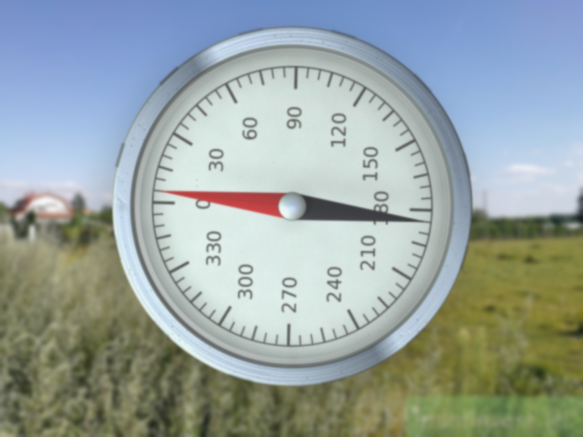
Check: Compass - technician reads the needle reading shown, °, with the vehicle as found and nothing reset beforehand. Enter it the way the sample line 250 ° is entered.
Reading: 5 °
